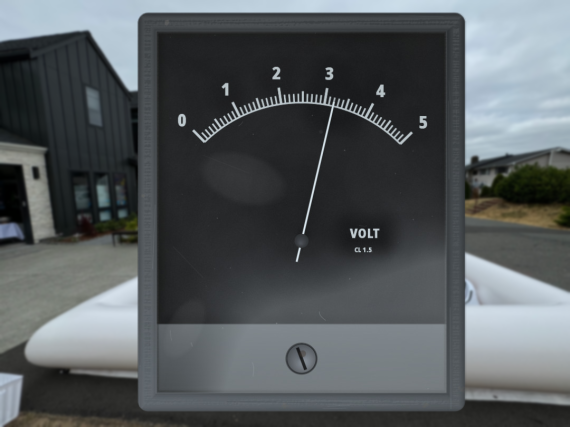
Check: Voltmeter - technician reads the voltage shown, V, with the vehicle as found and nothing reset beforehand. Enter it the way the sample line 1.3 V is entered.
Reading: 3.2 V
